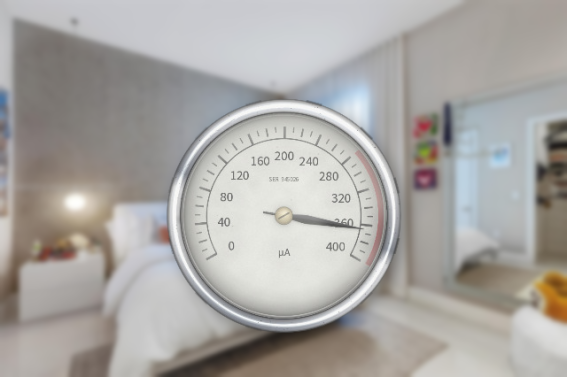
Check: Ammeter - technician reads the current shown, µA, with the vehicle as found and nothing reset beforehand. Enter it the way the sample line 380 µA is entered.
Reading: 365 µA
